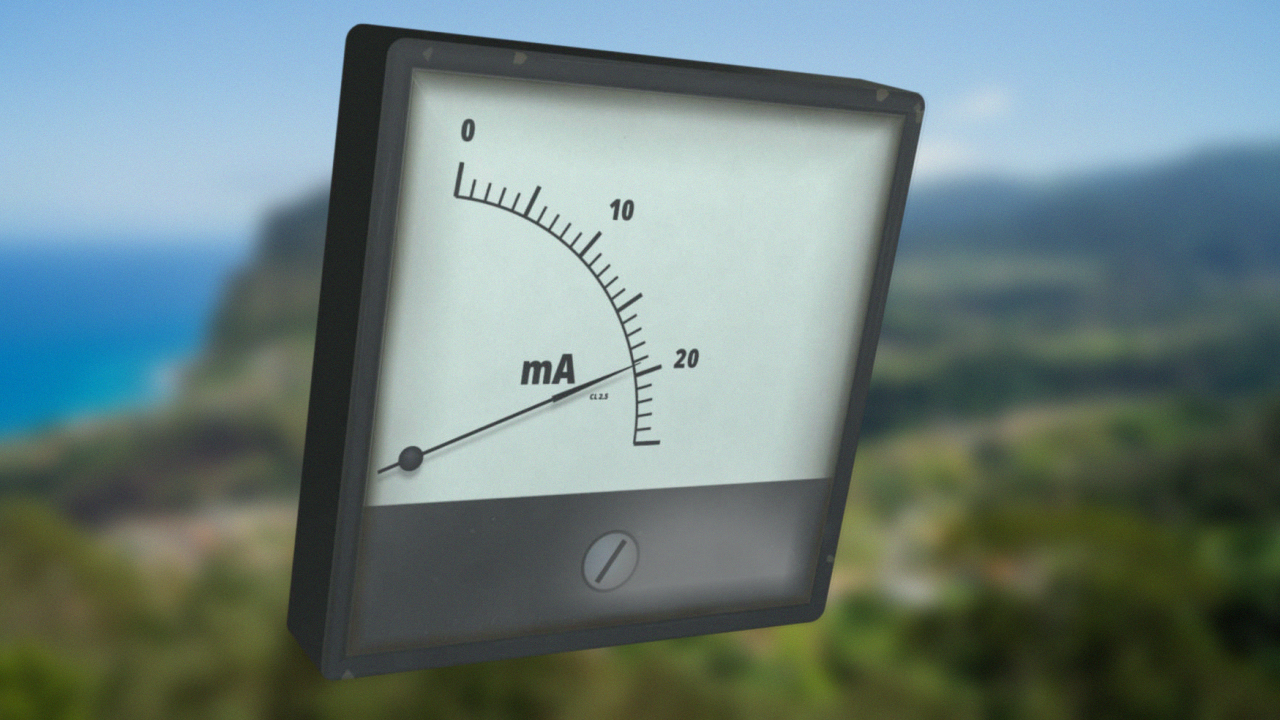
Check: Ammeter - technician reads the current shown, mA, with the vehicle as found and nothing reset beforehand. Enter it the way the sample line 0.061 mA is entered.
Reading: 19 mA
